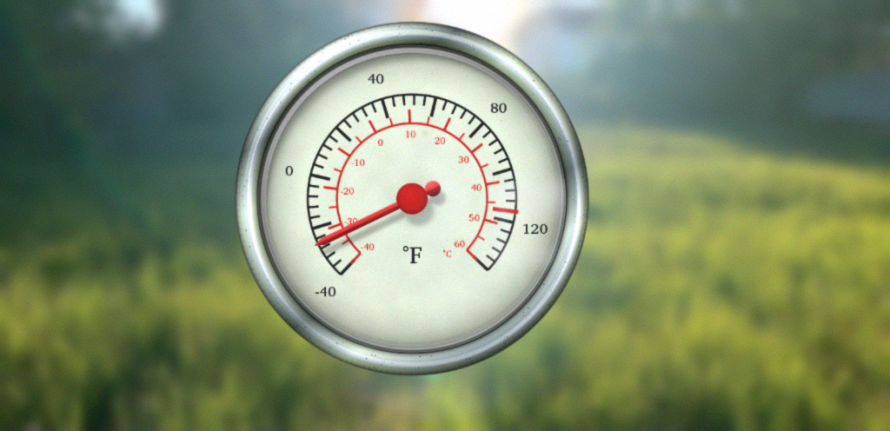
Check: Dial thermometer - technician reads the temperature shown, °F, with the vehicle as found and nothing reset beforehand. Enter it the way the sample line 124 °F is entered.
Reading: -26 °F
